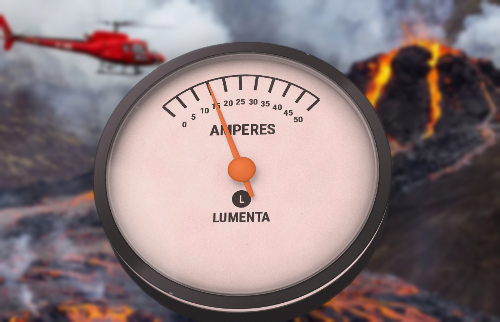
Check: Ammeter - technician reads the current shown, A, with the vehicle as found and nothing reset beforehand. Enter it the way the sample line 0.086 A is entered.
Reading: 15 A
